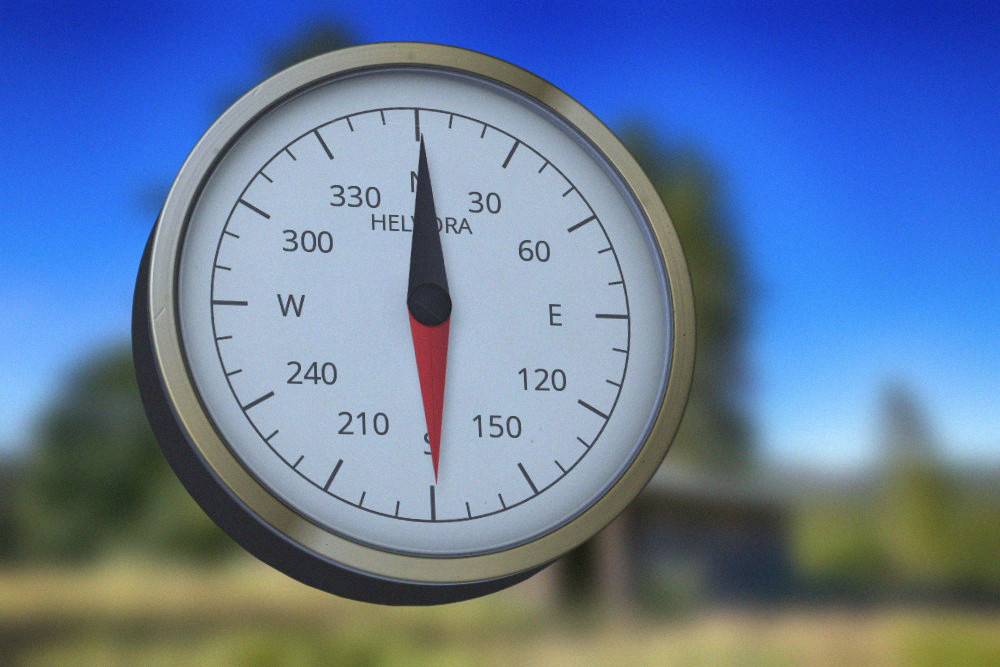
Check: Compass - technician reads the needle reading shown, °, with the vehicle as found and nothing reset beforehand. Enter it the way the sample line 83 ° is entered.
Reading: 180 °
